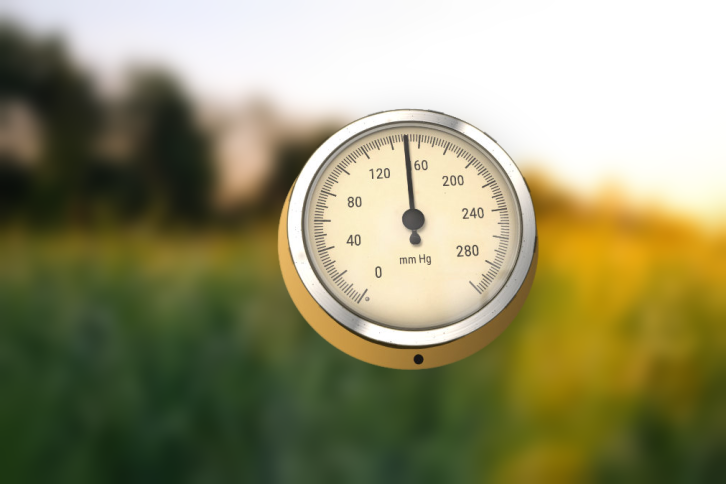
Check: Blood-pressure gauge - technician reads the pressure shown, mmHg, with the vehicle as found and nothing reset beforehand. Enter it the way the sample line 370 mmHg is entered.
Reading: 150 mmHg
